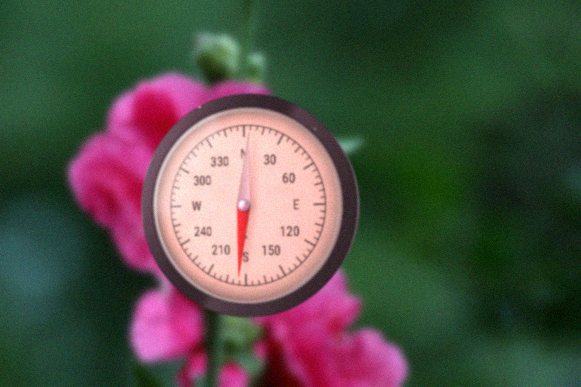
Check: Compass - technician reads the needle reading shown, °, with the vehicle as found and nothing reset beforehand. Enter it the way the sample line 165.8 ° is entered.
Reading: 185 °
